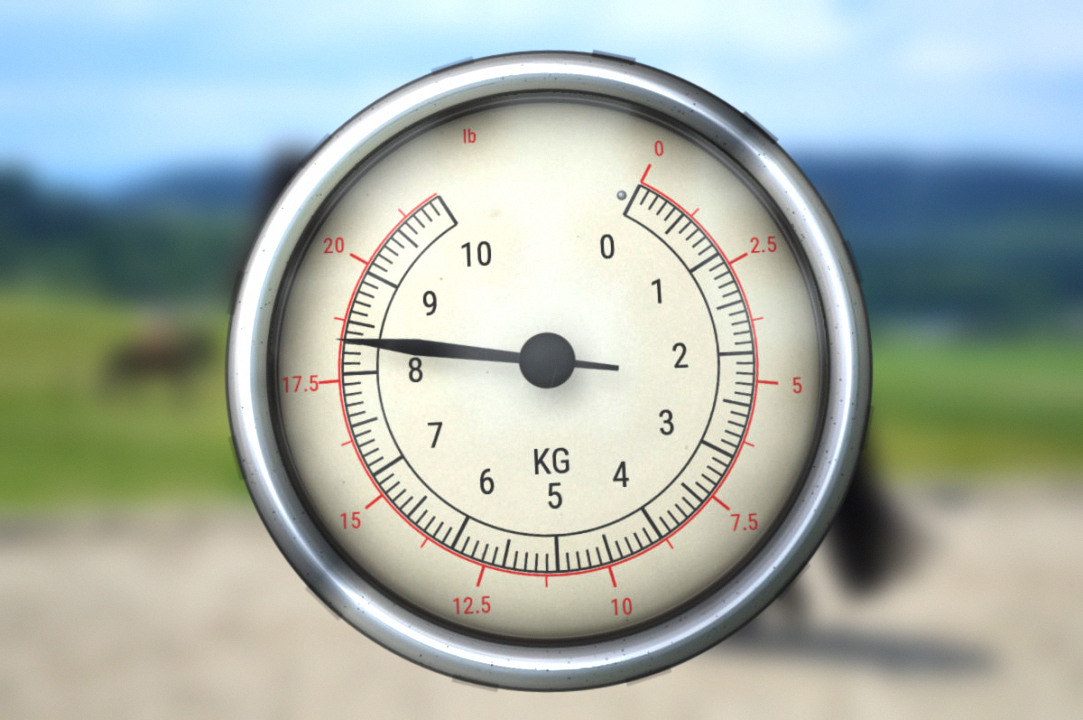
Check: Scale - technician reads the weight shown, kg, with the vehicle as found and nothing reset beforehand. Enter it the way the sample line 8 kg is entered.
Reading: 8.3 kg
